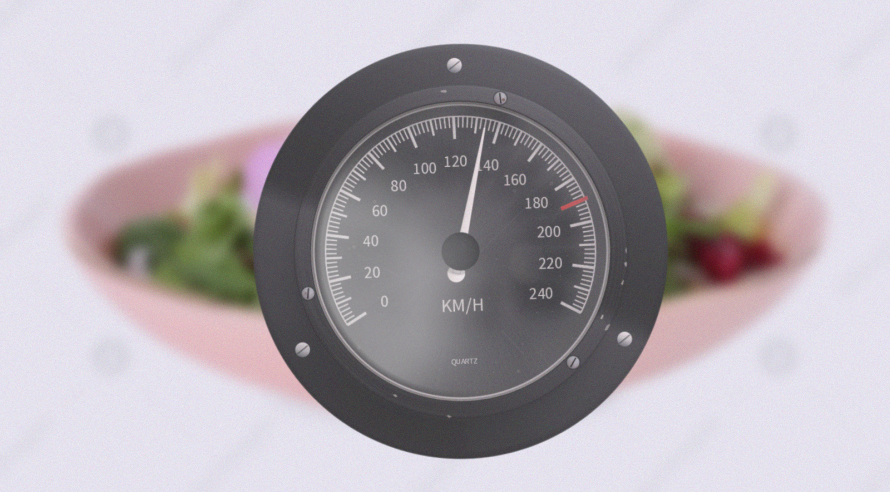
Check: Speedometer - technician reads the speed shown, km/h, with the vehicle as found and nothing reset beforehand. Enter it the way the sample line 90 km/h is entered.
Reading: 134 km/h
